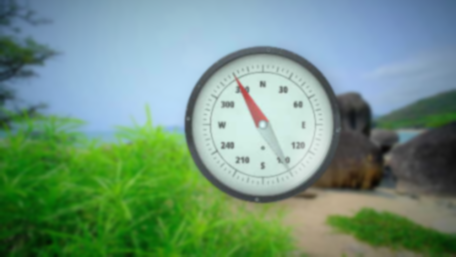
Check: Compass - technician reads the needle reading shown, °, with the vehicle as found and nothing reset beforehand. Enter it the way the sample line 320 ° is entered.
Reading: 330 °
